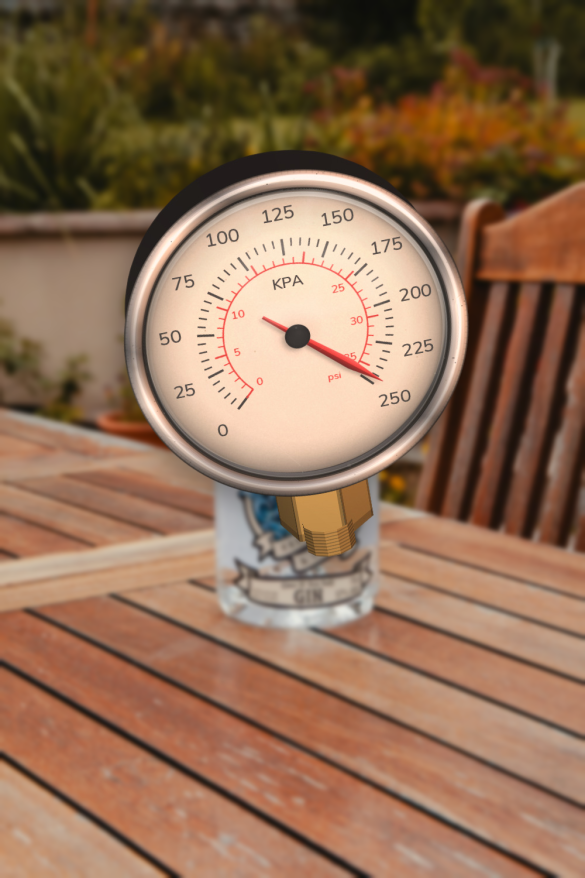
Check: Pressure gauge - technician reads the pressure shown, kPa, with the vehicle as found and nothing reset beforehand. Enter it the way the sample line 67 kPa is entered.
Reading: 245 kPa
